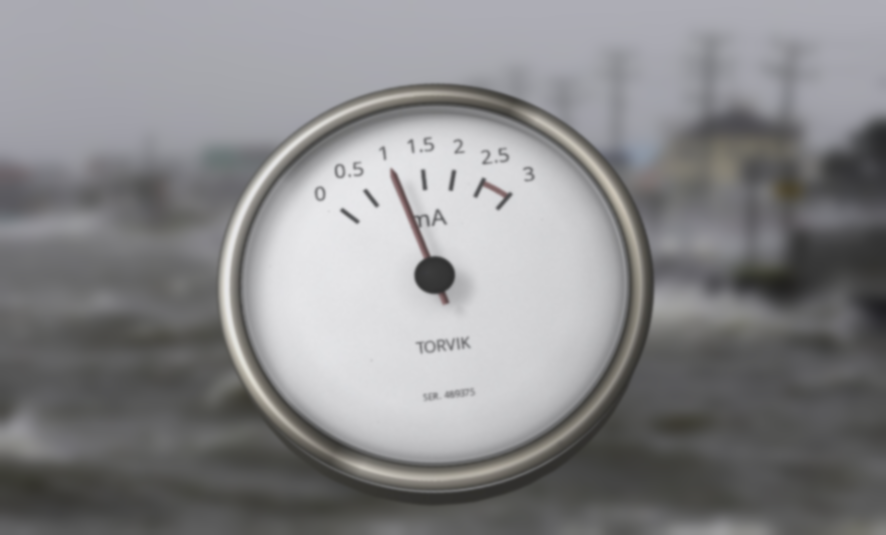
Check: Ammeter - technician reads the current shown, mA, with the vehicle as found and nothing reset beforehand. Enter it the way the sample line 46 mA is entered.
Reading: 1 mA
